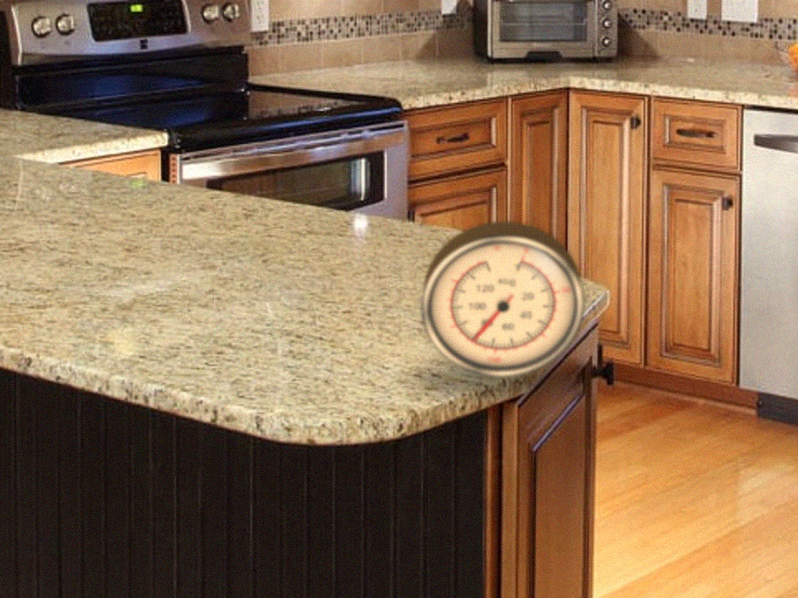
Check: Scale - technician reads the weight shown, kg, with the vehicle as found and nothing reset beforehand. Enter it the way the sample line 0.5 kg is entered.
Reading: 80 kg
